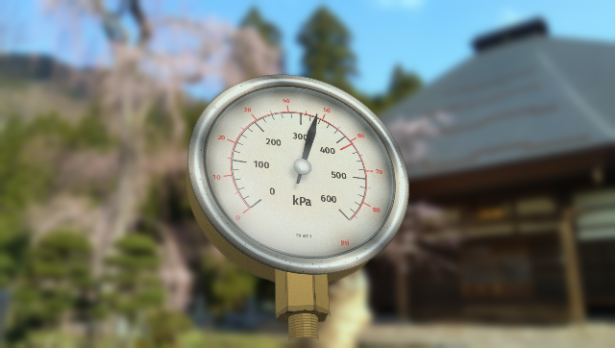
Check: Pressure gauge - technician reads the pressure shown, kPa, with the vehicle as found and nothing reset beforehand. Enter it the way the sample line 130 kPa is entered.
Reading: 330 kPa
